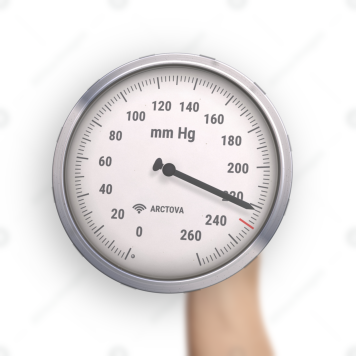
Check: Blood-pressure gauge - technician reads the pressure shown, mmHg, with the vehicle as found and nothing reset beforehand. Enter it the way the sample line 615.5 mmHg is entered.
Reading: 222 mmHg
